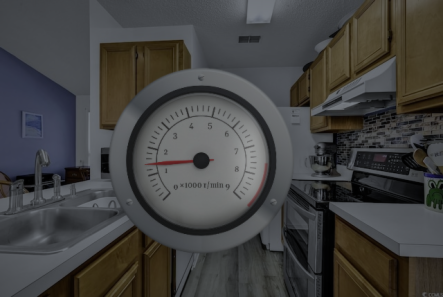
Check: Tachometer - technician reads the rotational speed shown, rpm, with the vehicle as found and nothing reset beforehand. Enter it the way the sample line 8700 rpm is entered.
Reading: 1400 rpm
